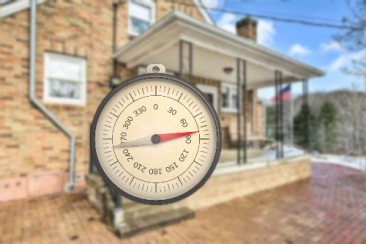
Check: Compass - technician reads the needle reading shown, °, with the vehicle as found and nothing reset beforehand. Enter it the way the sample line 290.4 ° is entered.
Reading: 80 °
